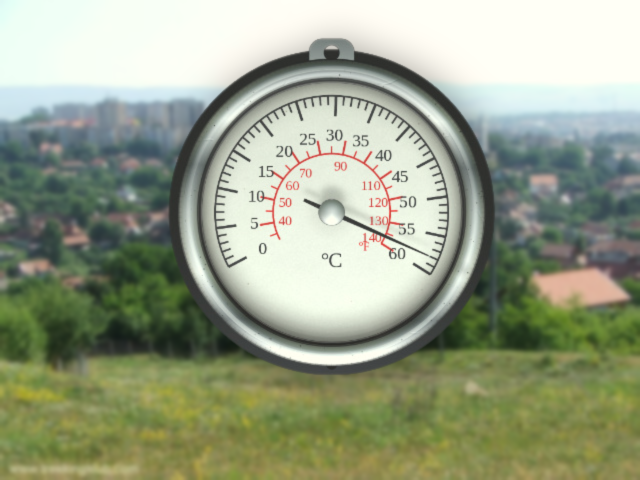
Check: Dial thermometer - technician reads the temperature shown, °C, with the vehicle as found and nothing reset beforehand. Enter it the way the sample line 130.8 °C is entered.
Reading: 58 °C
